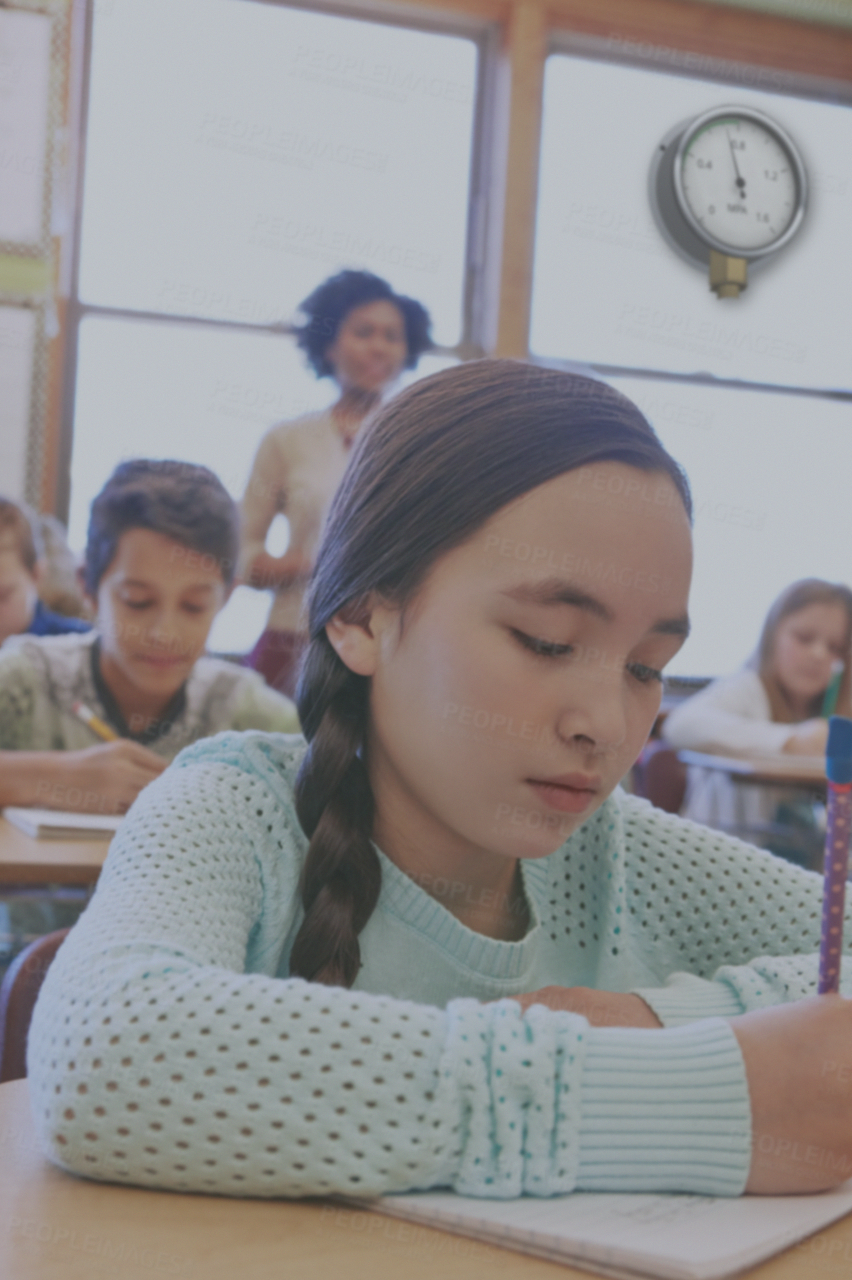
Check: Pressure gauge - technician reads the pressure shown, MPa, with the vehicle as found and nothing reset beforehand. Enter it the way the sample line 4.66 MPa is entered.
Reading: 0.7 MPa
